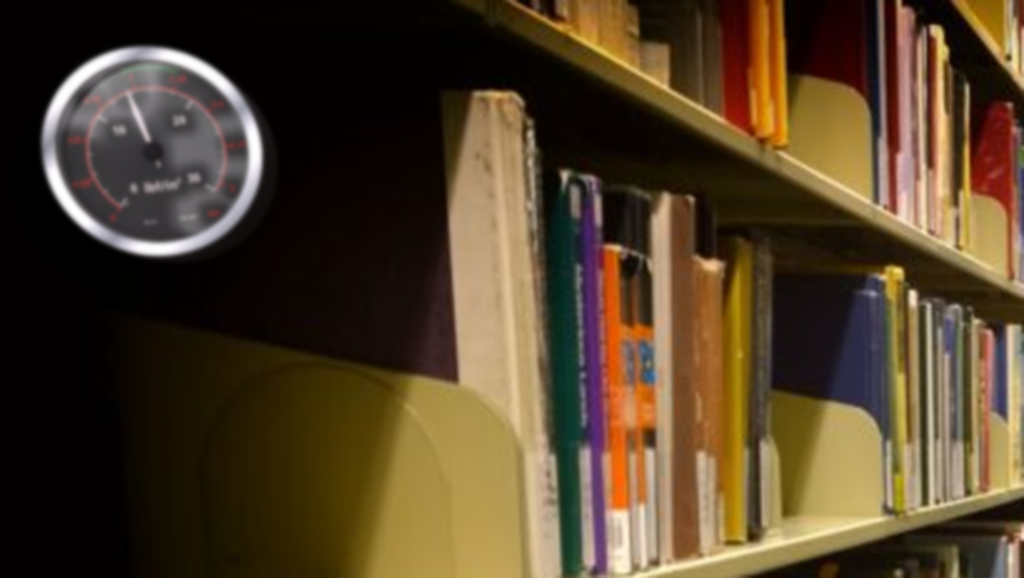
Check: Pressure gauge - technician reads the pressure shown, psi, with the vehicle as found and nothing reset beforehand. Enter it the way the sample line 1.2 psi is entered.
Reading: 14 psi
